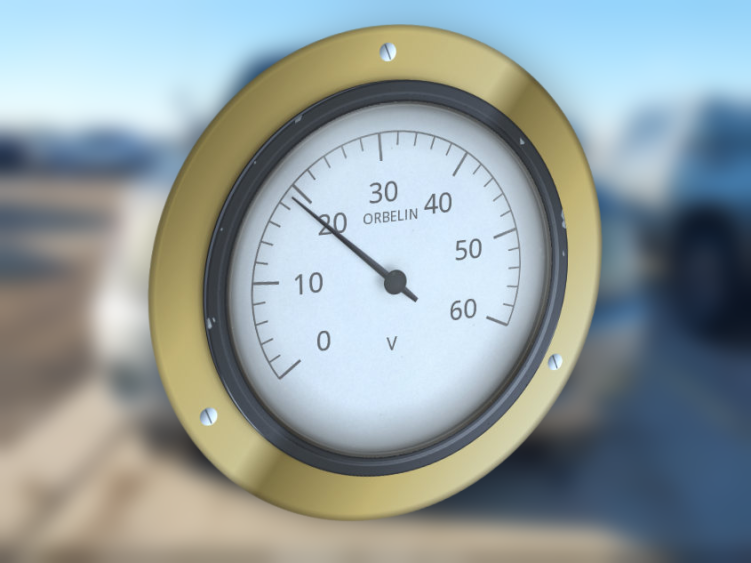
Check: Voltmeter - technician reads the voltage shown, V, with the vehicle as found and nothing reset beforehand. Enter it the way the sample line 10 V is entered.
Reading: 19 V
